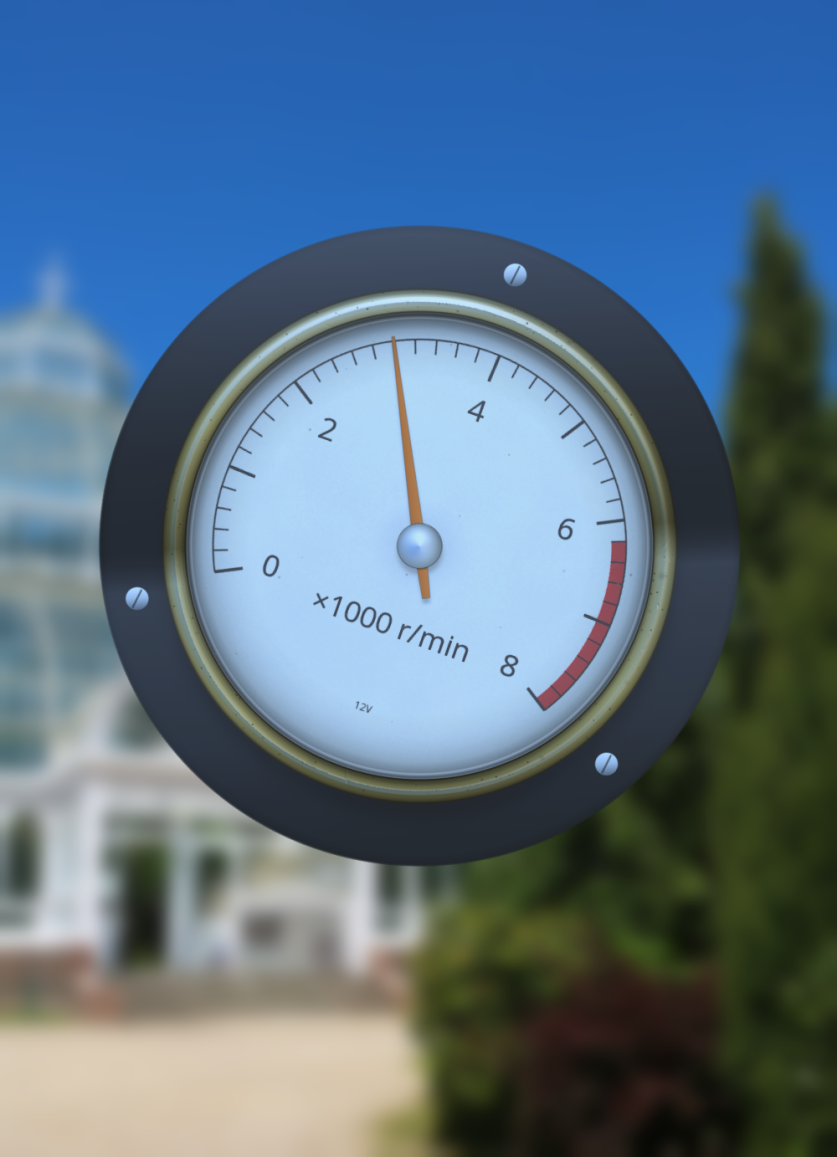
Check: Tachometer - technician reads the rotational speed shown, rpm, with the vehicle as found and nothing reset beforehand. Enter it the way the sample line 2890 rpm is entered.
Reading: 3000 rpm
